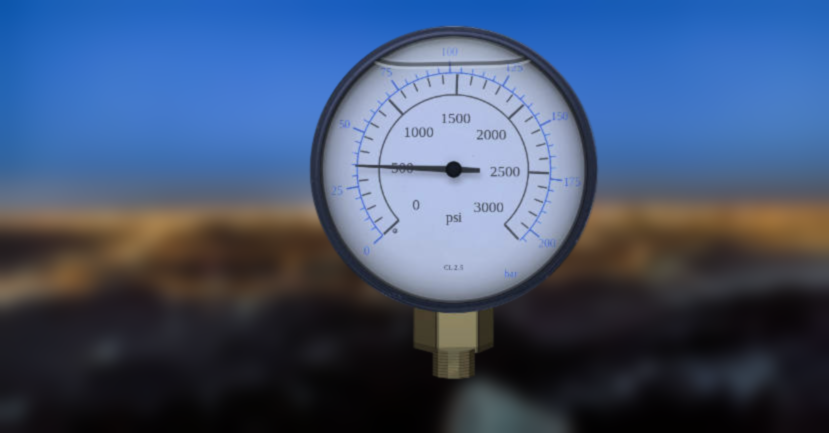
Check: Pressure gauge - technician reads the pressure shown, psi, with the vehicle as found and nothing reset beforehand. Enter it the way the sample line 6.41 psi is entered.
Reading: 500 psi
